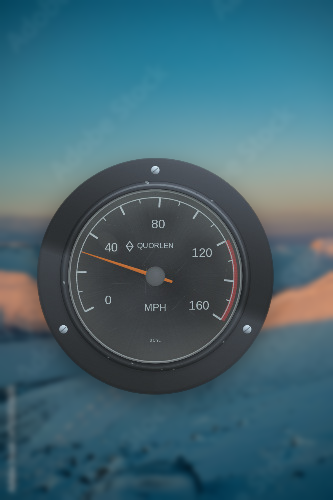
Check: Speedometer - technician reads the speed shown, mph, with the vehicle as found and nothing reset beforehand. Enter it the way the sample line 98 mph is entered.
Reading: 30 mph
